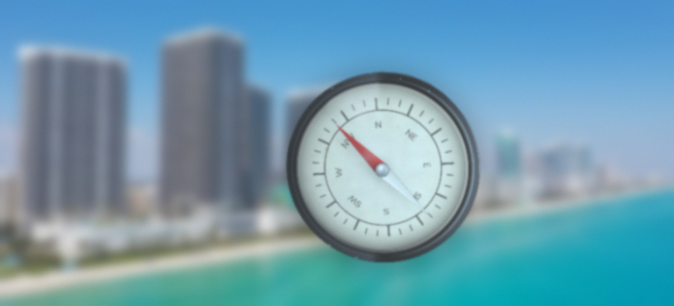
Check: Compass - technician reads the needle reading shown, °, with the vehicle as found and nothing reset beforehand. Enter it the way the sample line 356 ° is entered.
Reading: 320 °
